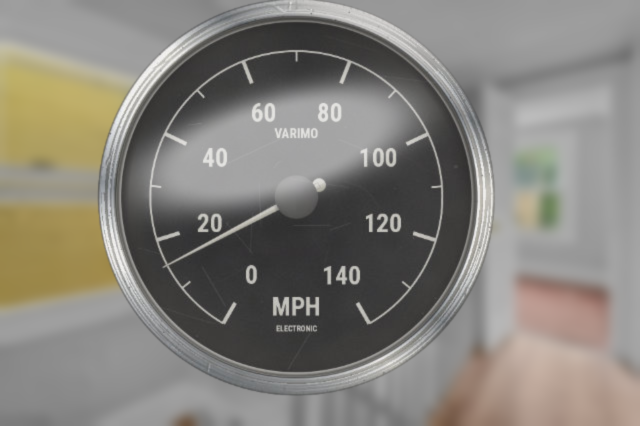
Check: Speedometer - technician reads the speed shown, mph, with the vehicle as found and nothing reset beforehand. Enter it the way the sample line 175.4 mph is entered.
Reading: 15 mph
